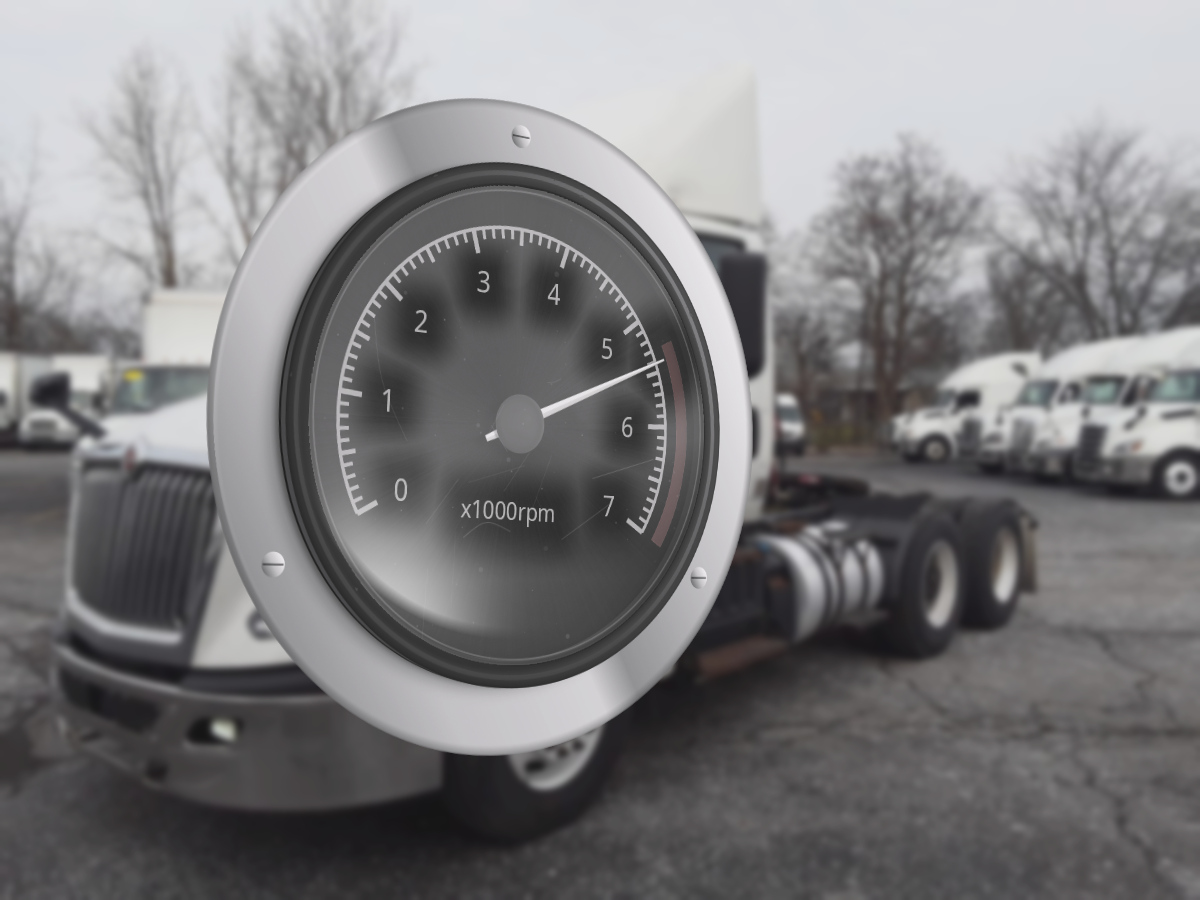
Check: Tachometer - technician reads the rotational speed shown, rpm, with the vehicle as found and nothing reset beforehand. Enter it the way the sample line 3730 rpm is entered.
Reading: 5400 rpm
